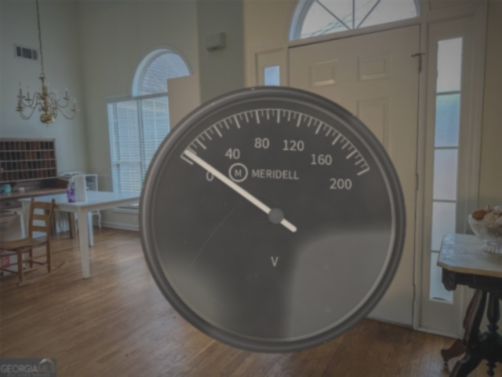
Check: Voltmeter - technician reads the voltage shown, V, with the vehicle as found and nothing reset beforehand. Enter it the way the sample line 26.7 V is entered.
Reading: 5 V
